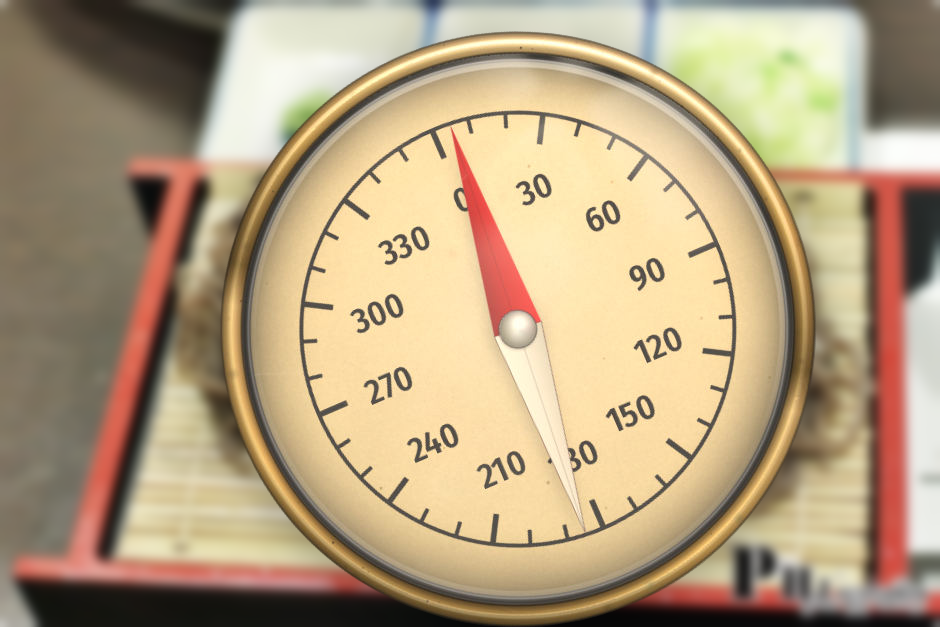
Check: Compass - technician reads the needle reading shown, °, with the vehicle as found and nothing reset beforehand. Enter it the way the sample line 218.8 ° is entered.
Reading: 5 °
